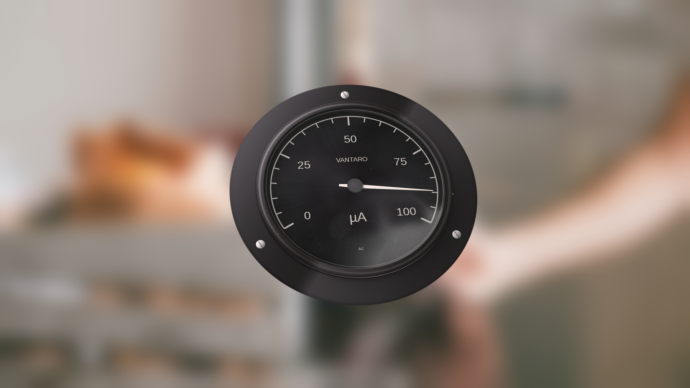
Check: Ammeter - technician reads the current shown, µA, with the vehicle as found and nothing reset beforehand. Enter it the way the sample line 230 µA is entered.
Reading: 90 µA
